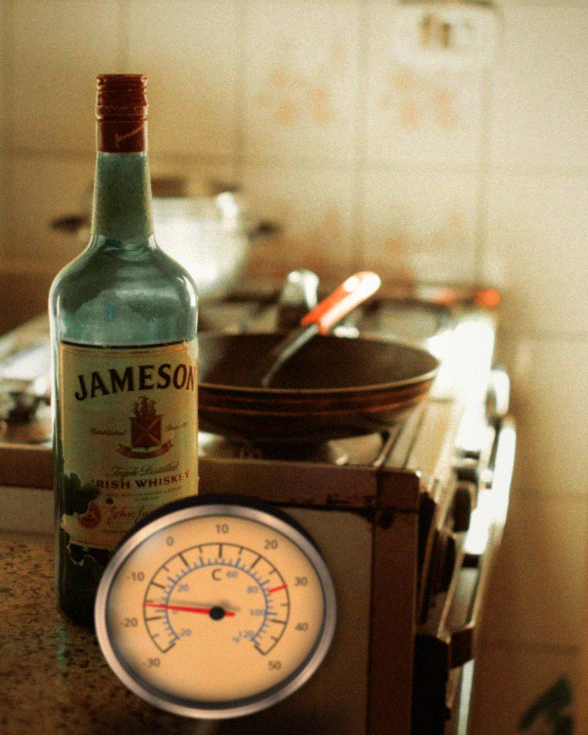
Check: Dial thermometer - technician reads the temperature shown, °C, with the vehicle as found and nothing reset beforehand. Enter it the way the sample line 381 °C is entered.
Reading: -15 °C
